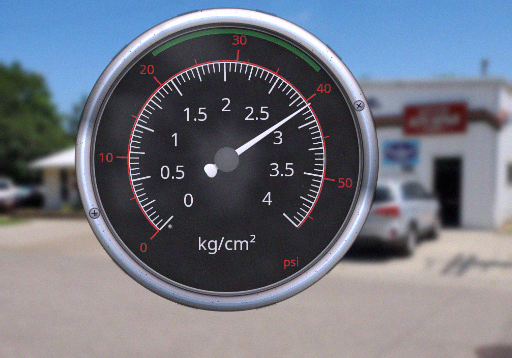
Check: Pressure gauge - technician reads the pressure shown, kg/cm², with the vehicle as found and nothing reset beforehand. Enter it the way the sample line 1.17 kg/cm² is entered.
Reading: 2.85 kg/cm²
